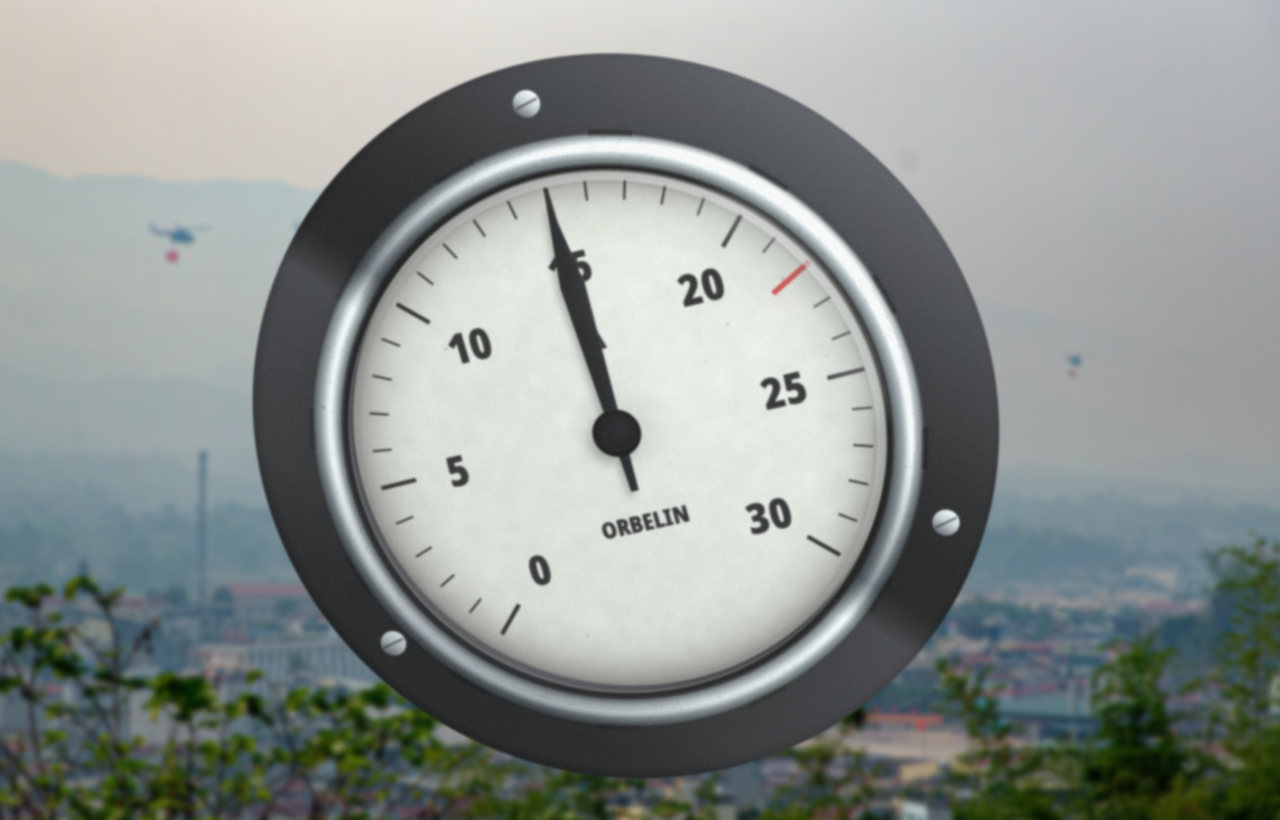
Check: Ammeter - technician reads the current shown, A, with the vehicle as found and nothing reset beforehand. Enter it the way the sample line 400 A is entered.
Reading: 15 A
